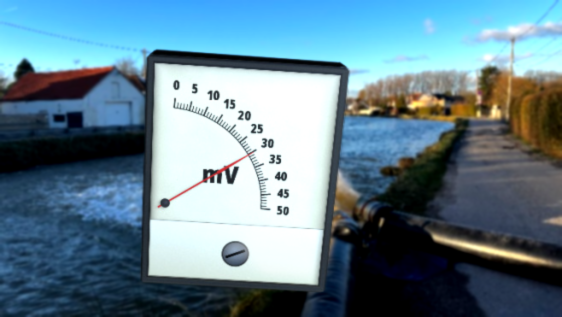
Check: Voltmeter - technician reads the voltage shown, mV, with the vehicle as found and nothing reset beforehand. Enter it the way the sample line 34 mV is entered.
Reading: 30 mV
